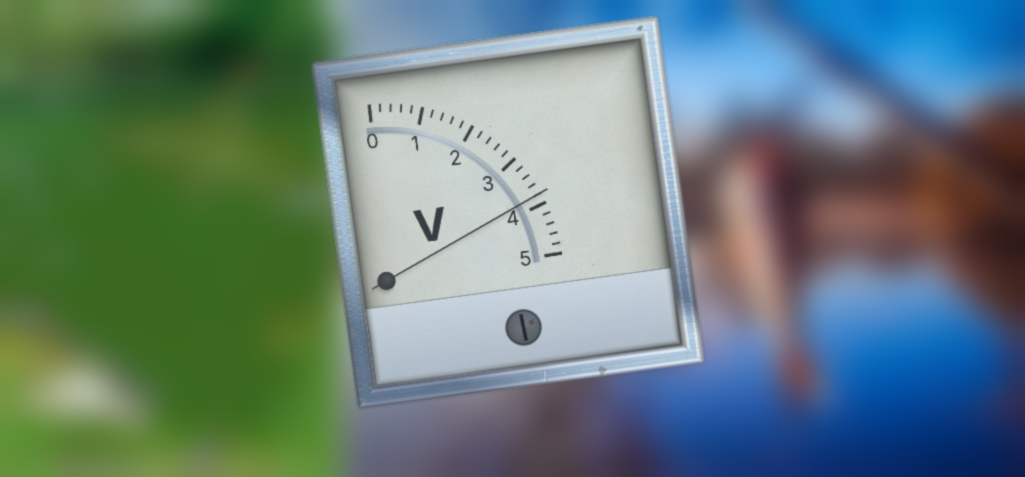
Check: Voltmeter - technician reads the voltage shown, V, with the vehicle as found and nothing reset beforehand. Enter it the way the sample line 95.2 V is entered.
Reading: 3.8 V
